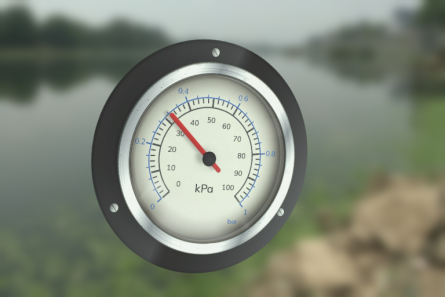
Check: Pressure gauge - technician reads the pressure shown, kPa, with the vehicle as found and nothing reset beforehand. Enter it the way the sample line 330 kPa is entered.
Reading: 32 kPa
